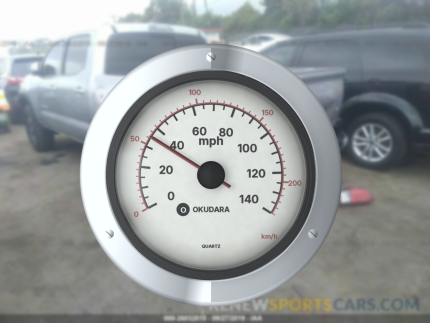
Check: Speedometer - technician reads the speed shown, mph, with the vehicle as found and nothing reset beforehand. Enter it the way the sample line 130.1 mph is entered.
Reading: 35 mph
